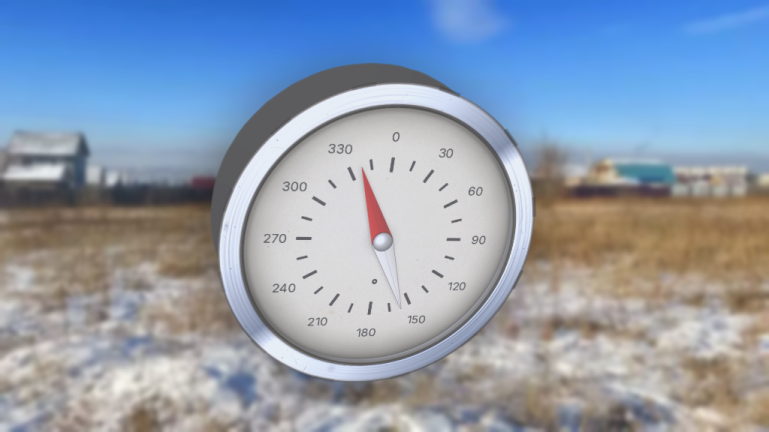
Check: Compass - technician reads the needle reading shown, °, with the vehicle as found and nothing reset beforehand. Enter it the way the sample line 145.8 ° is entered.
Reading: 337.5 °
